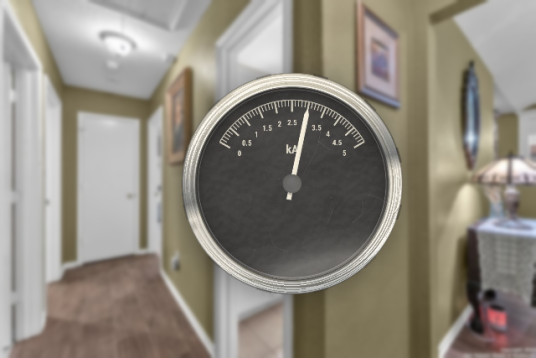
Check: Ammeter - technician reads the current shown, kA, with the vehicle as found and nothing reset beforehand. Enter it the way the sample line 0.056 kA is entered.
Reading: 3 kA
